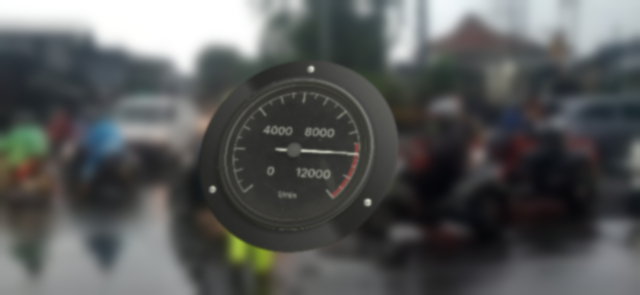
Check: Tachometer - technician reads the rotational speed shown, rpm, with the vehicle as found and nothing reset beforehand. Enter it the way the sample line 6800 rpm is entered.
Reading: 10000 rpm
